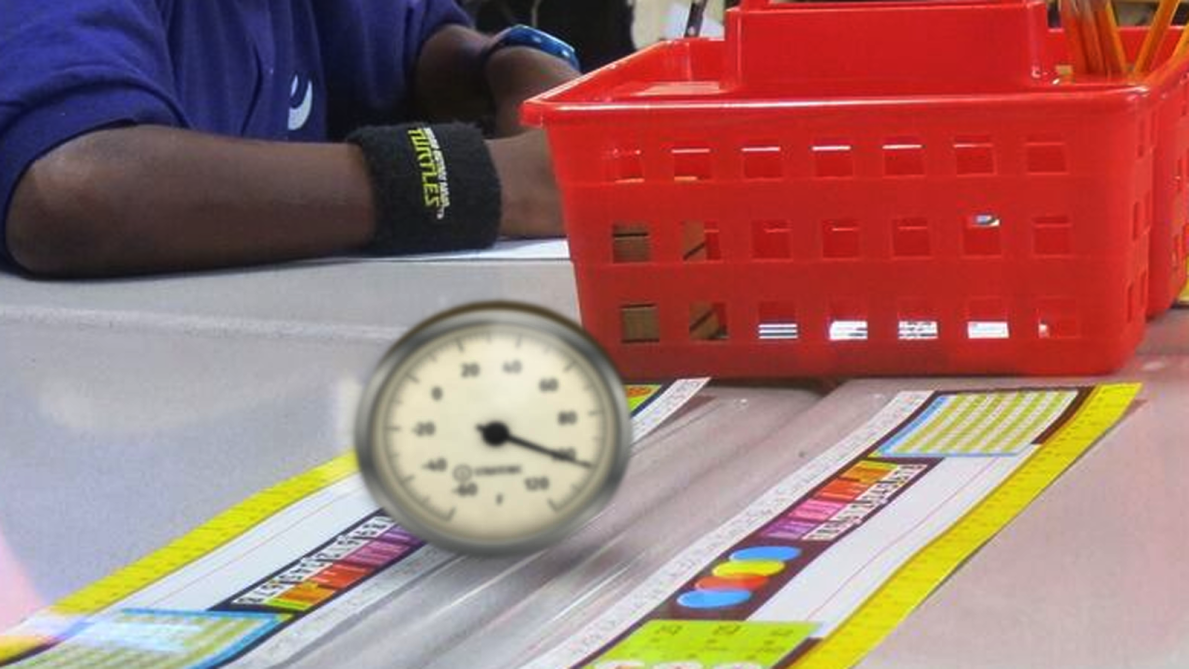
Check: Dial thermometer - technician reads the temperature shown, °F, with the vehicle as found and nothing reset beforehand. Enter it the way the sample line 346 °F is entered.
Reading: 100 °F
